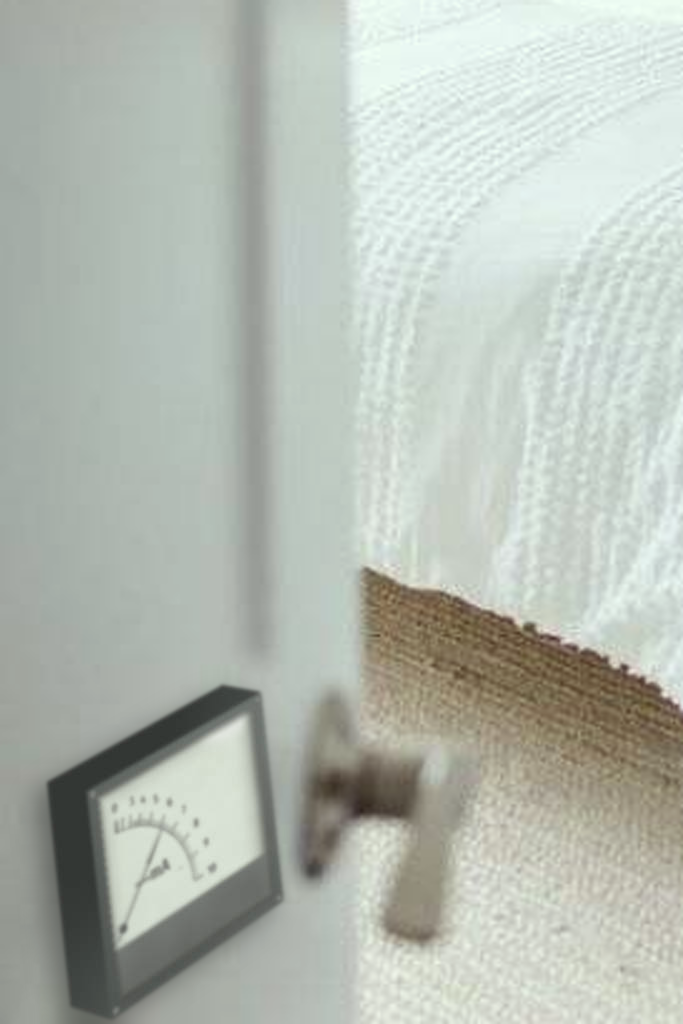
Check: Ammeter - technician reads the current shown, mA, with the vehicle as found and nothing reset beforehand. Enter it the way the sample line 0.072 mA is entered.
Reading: 6 mA
